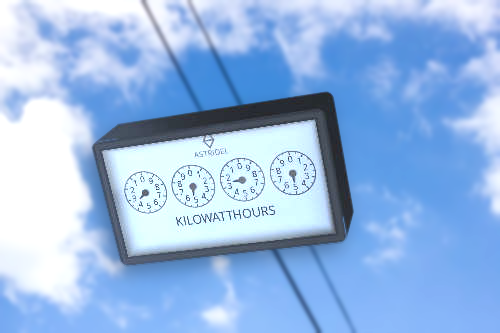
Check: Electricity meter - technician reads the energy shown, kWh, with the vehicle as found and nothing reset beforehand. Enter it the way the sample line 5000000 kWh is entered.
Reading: 3525 kWh
